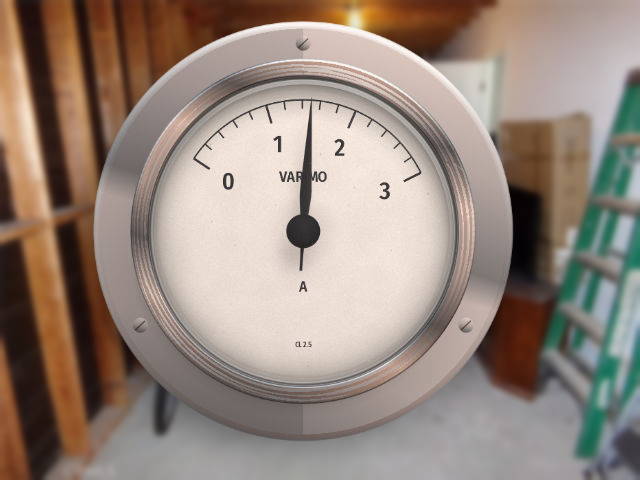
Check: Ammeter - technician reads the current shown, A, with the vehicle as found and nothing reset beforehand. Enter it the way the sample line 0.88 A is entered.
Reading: 1.5 A
